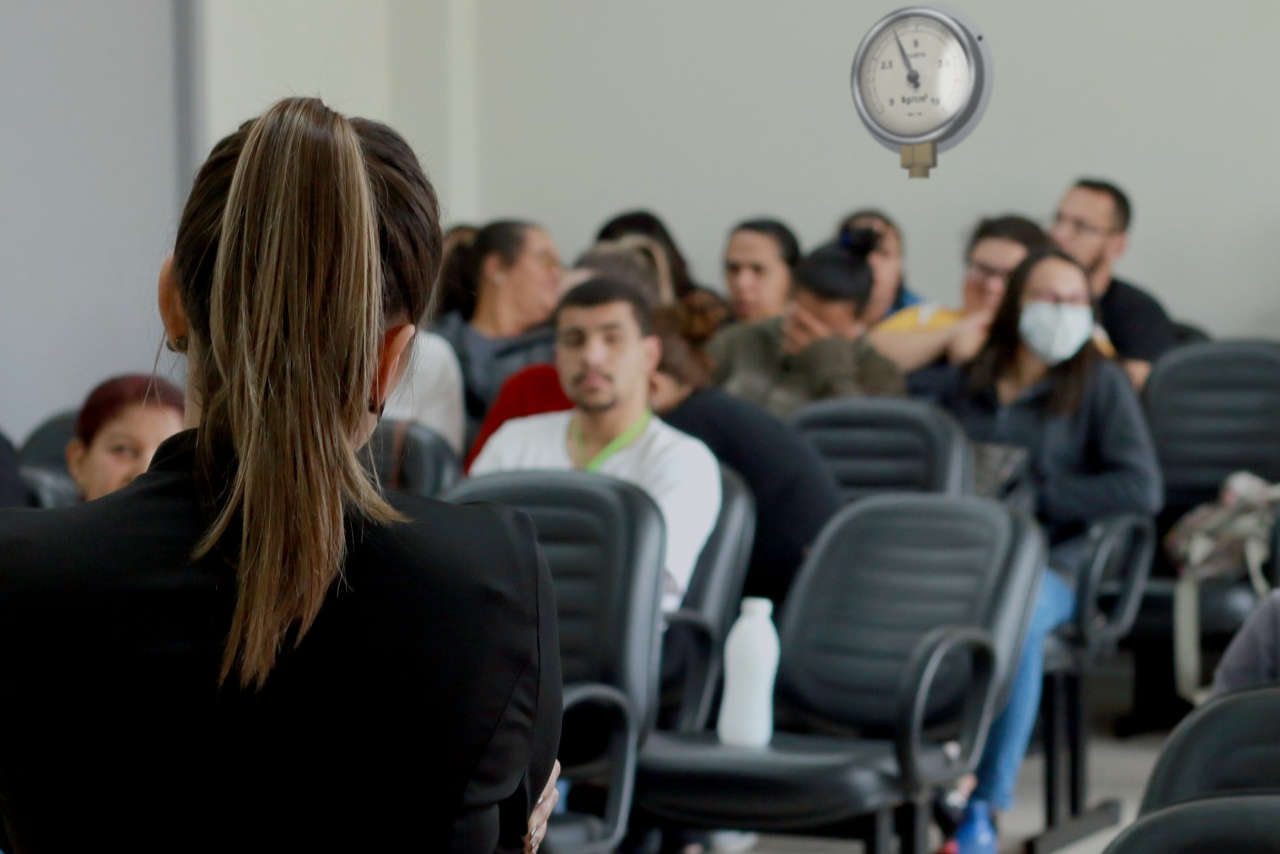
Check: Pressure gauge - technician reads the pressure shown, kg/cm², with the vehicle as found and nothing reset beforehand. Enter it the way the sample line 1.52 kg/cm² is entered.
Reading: 4 kg/cm²
